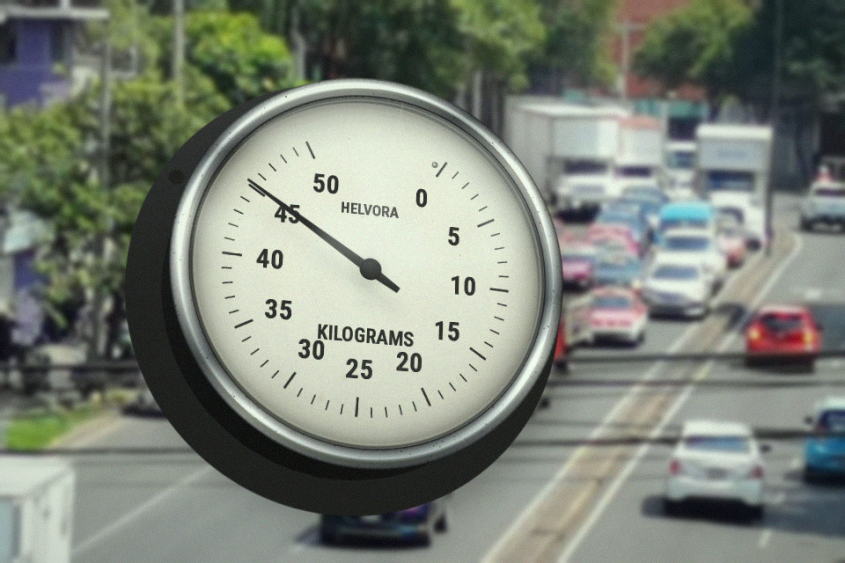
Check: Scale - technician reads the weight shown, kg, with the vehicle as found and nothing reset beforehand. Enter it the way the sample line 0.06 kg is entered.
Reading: 45 kg
